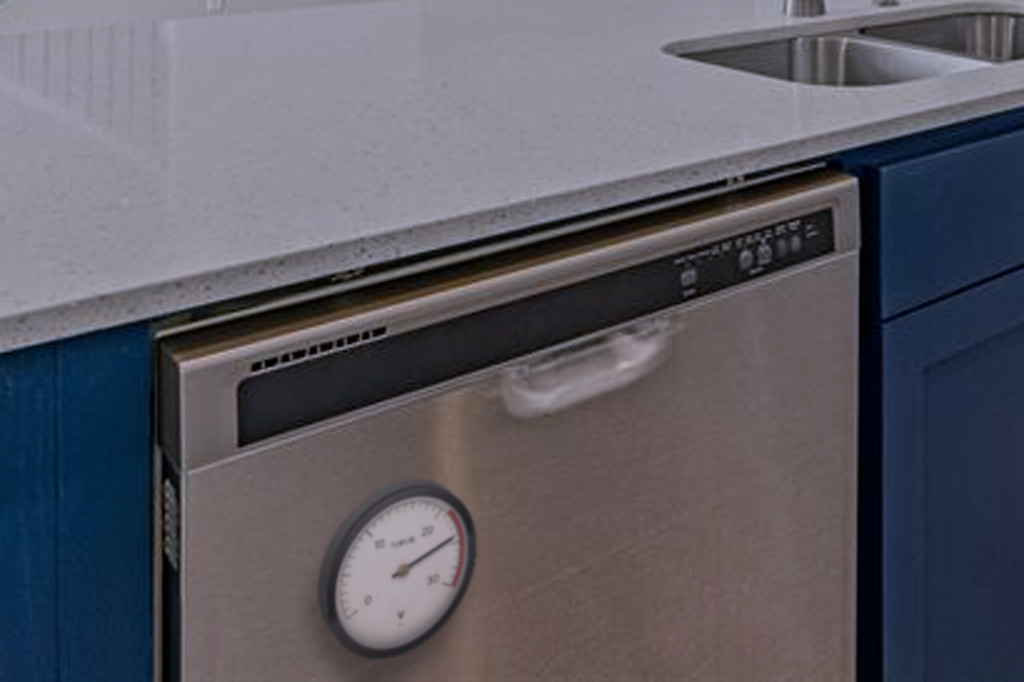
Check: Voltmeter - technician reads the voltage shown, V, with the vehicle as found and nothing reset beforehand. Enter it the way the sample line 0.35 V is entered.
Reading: 24 V
